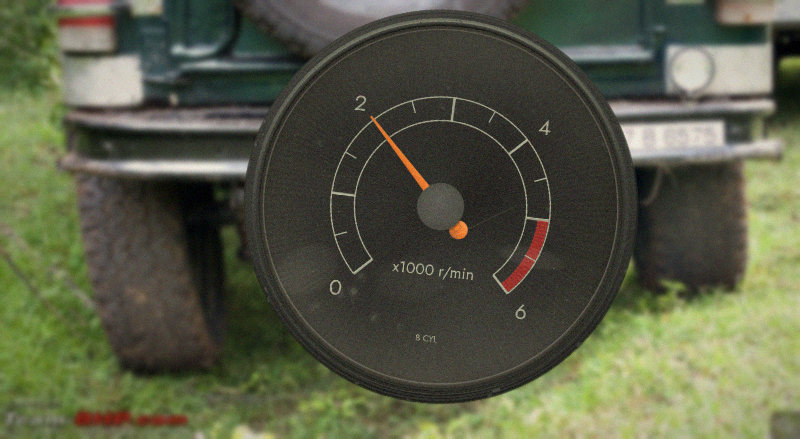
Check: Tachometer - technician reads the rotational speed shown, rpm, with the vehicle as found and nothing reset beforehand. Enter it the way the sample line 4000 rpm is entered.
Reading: 2000 rpm
